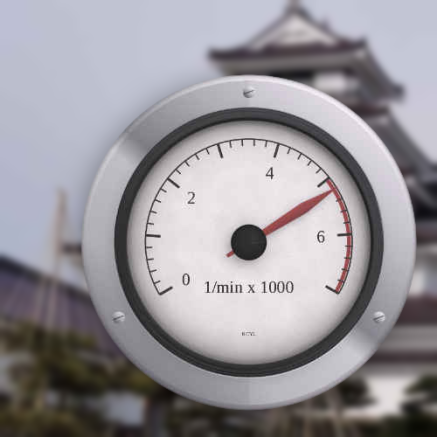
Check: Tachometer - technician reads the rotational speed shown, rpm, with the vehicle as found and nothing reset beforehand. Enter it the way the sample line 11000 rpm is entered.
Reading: 5200 rpm
